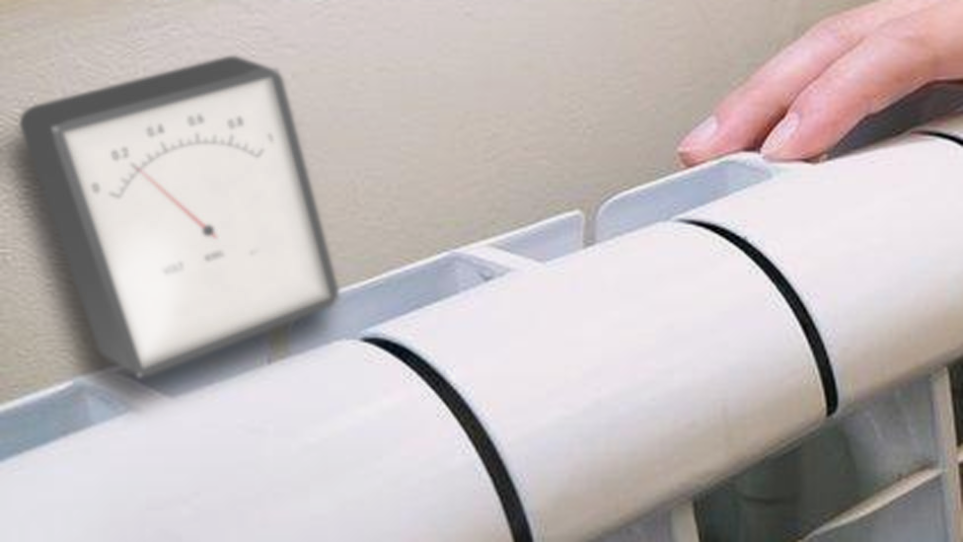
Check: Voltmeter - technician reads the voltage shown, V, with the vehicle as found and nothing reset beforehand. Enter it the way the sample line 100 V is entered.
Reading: 0.2 V
